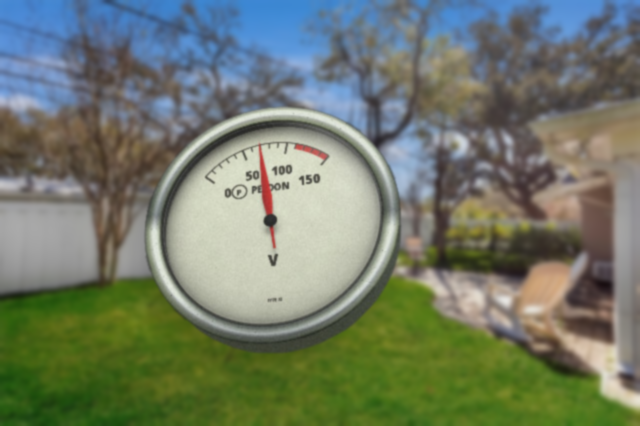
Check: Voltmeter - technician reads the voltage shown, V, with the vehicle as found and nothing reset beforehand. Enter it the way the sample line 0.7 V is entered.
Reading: 70 V
